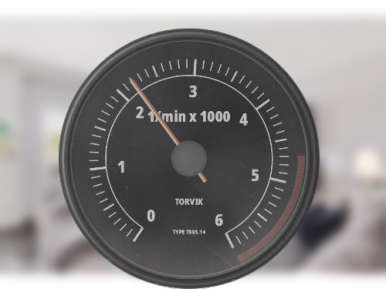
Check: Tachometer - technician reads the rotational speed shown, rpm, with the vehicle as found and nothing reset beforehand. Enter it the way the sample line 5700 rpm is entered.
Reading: 2200 rpm
